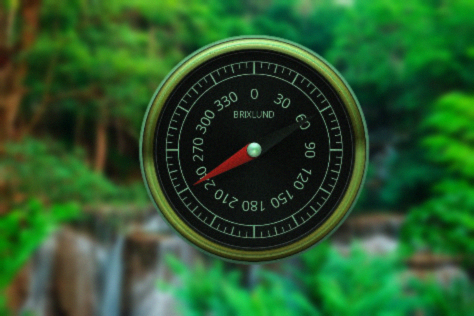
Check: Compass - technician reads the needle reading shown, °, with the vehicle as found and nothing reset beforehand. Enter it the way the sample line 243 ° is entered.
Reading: 240 °
